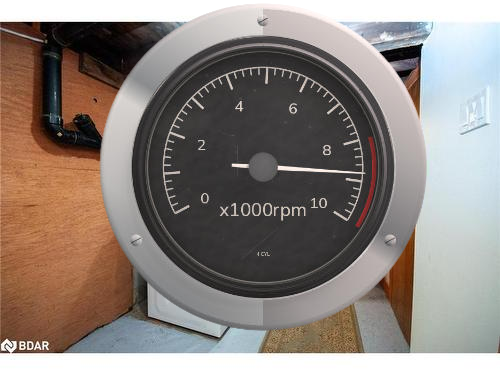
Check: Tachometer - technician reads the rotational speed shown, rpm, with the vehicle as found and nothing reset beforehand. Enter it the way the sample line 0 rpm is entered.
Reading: 8800 rpm
